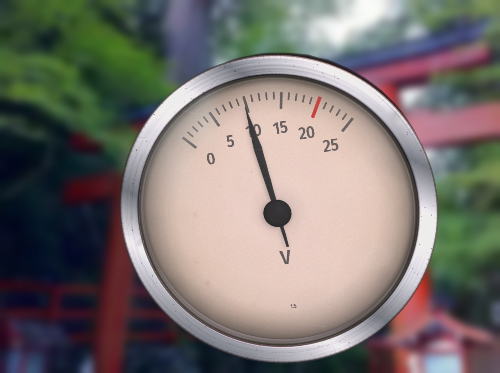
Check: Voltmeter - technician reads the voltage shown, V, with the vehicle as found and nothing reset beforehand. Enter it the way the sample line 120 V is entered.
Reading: 10 V
